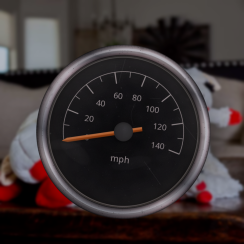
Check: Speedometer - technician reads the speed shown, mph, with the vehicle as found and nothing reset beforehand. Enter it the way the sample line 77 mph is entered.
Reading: 0 mph
